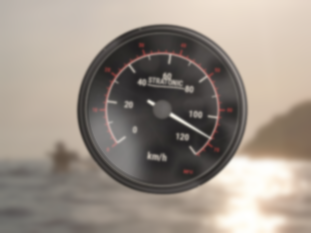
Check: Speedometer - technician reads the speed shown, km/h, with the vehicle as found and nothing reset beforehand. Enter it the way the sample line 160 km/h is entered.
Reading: 110 km/h
